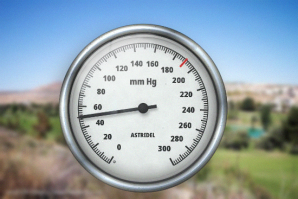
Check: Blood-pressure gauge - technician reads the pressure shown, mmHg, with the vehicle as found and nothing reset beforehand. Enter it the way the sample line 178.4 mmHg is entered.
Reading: 50 mmHg
